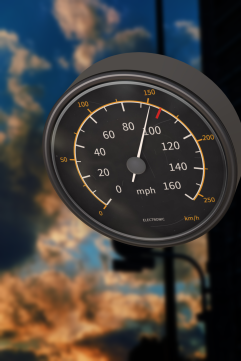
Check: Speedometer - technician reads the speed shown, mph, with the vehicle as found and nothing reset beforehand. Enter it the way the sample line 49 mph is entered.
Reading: 95 mph
